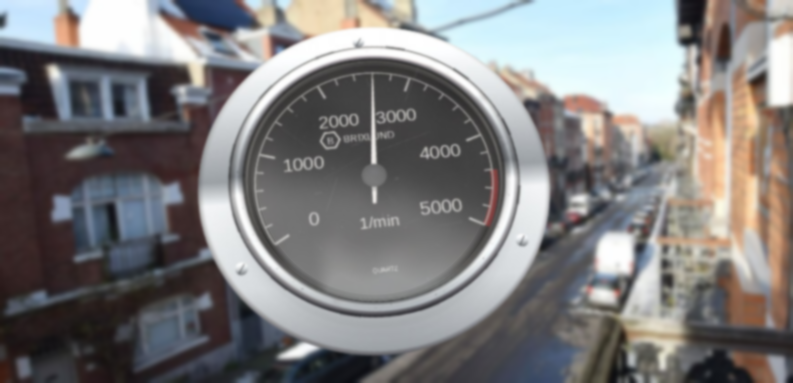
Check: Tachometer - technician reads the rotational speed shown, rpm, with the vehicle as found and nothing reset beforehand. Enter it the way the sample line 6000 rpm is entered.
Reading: 2600 rpm
